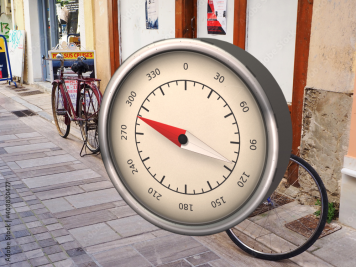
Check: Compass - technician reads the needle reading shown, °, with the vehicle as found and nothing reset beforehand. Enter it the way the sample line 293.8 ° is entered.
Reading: 290 °
